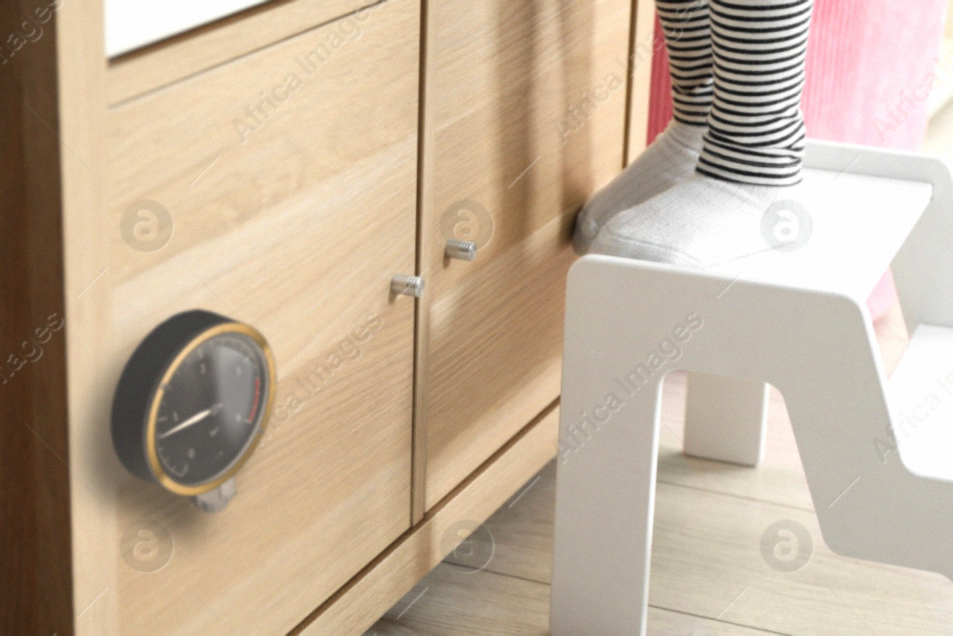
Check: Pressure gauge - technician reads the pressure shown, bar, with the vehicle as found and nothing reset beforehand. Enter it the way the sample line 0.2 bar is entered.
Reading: 0.8 bar
